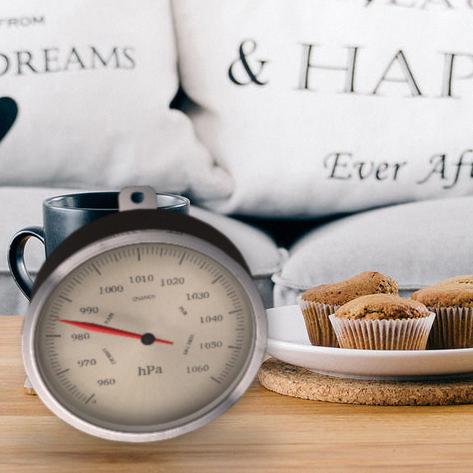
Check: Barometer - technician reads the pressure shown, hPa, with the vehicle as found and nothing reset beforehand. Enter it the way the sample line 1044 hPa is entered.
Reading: 985 hPa
